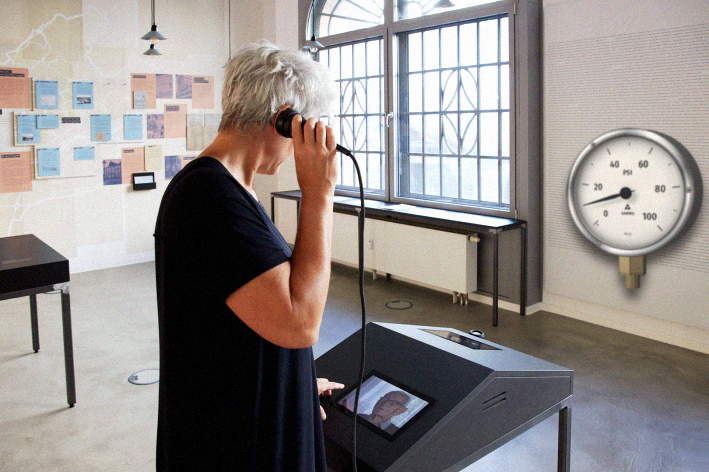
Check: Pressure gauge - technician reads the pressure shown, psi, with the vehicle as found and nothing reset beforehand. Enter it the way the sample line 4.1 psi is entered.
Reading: 10 psi
